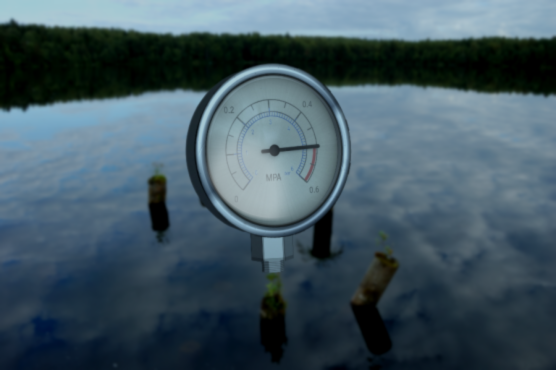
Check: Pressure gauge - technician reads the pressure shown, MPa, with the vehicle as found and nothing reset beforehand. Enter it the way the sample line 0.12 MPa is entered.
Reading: 0.5 MPa
